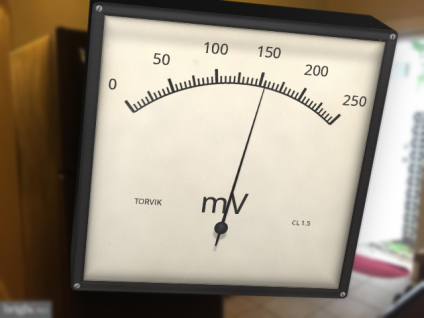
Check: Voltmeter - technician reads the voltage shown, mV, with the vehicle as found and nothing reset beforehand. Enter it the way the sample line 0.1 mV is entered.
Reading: 155 mV
